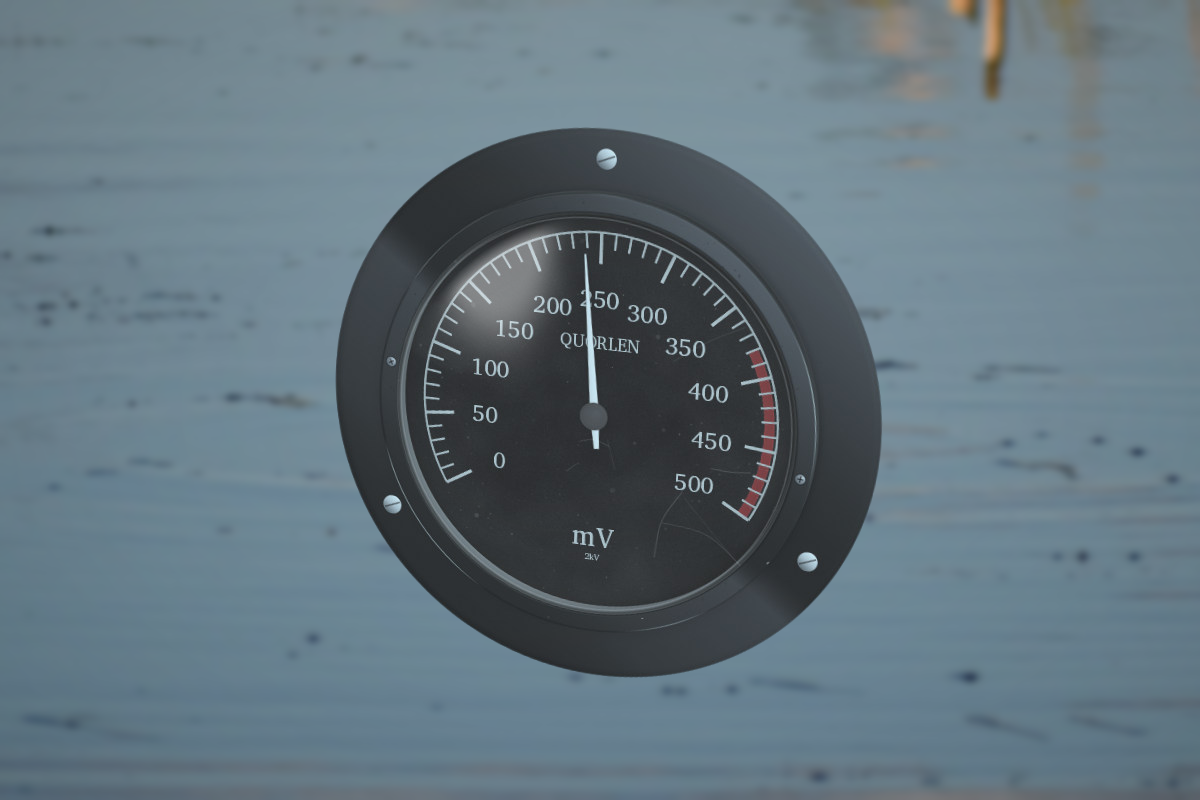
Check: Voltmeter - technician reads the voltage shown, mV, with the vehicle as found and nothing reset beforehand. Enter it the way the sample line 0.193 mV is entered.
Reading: 240 mV
